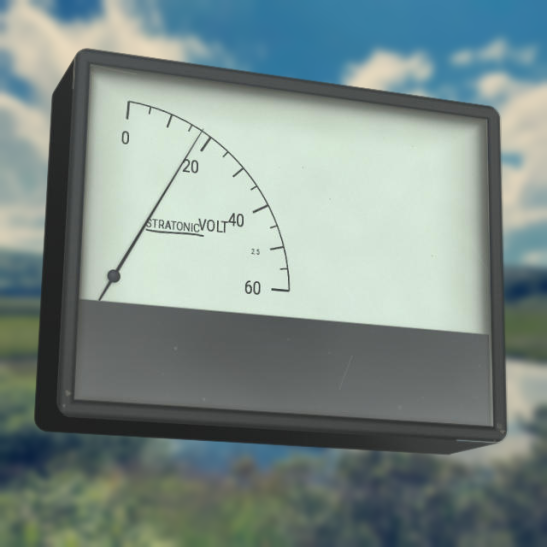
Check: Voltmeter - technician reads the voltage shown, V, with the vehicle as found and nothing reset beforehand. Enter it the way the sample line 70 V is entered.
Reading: 17.5 V
